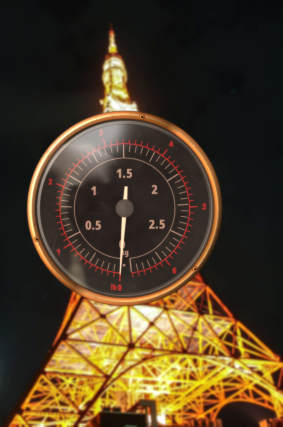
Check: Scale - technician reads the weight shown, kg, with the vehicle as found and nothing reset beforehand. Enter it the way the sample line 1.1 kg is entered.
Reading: 0 kg
